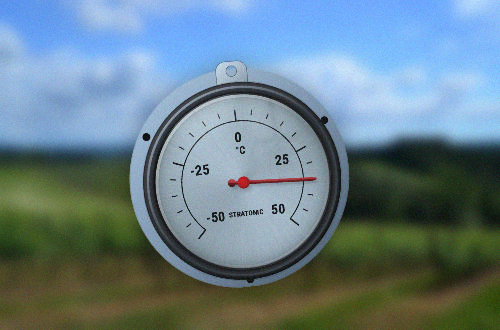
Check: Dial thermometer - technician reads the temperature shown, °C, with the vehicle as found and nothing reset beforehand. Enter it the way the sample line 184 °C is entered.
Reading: 35 °C
